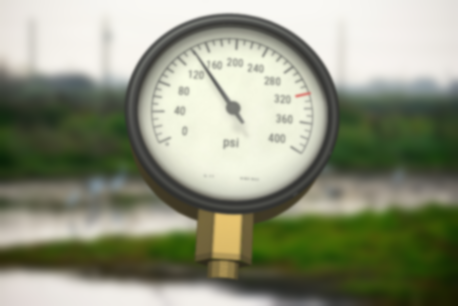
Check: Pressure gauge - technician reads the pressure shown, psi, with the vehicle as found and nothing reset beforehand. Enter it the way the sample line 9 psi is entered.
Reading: 140 psi
